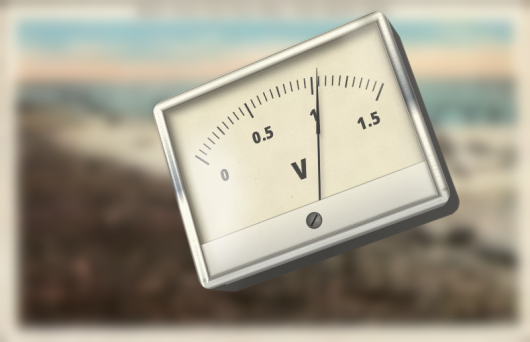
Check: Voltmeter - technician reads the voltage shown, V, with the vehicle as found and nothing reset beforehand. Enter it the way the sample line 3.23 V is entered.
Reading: 1.05 V
